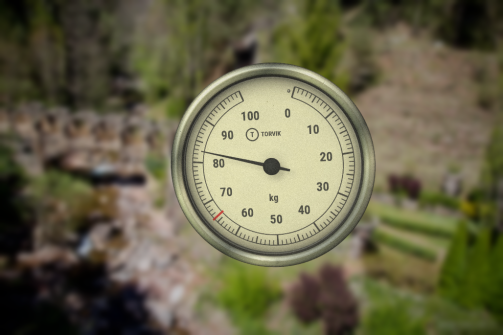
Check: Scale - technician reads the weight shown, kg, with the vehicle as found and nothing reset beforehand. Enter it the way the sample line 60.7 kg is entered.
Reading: 83 kg
